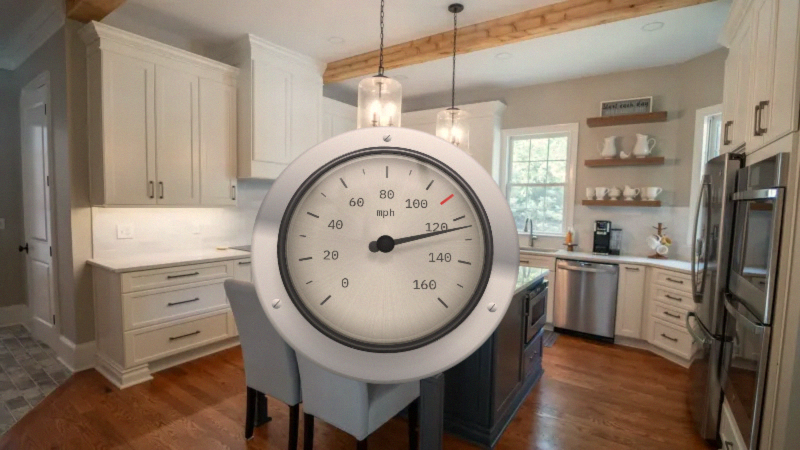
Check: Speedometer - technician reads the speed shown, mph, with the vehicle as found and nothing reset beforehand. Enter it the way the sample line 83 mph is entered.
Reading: 125 mph
